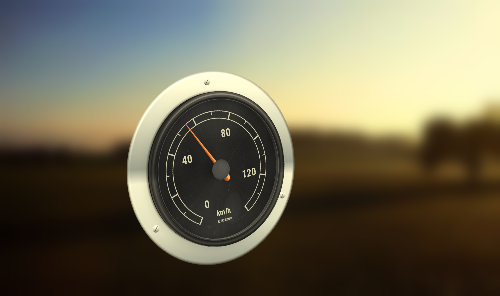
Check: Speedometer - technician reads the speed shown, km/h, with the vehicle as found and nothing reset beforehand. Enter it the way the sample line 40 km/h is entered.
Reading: 55 km/h
